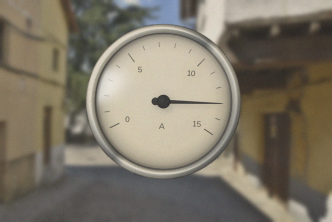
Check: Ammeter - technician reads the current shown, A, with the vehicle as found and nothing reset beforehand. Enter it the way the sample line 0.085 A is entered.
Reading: 13 A
